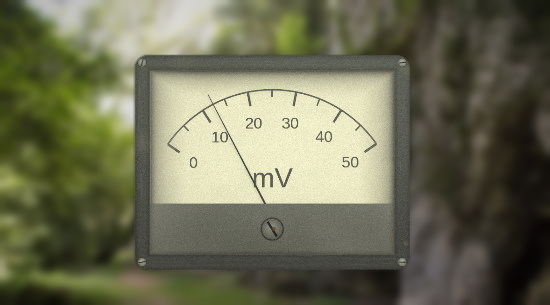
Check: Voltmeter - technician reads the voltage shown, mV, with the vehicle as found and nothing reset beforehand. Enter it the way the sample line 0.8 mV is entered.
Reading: 12.5 mV
